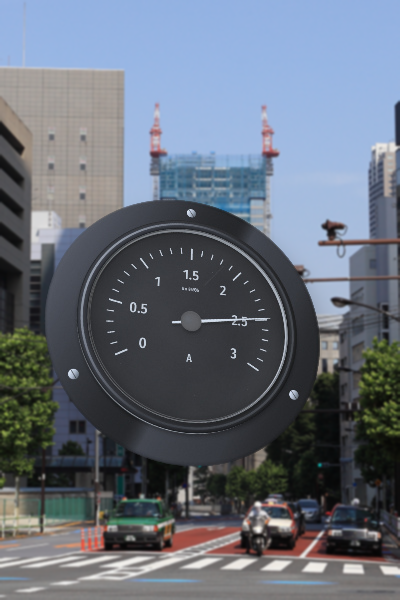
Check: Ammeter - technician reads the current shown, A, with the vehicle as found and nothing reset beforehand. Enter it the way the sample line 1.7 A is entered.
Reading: 2.5 A
